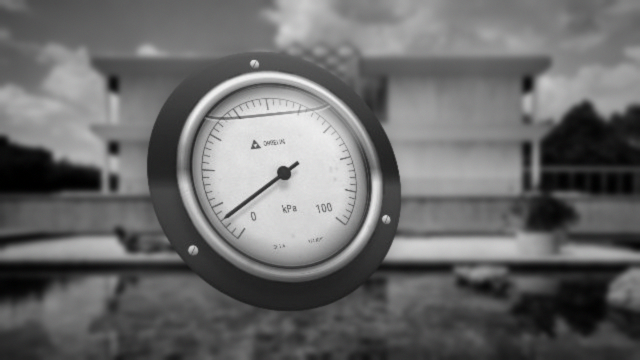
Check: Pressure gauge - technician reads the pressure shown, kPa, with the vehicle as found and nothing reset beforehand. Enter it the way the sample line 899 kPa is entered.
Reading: 6 kPa
